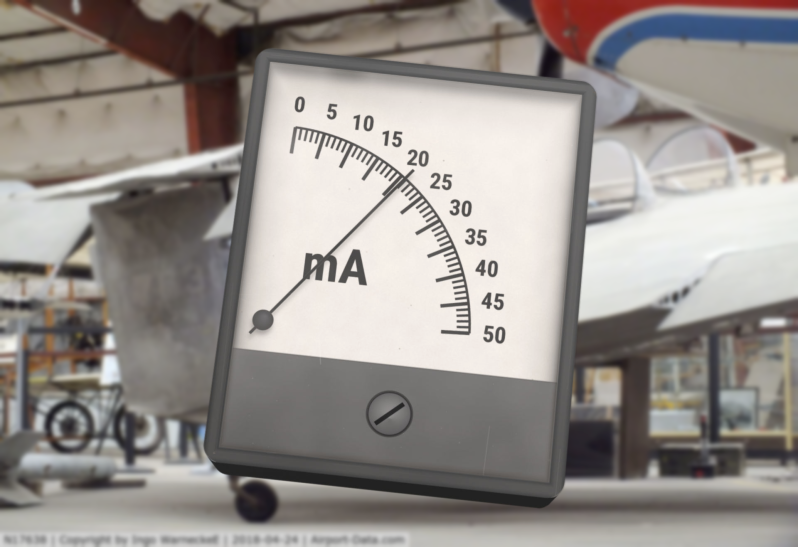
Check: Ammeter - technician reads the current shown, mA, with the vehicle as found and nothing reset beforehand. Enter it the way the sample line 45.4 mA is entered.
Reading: 21 mA
